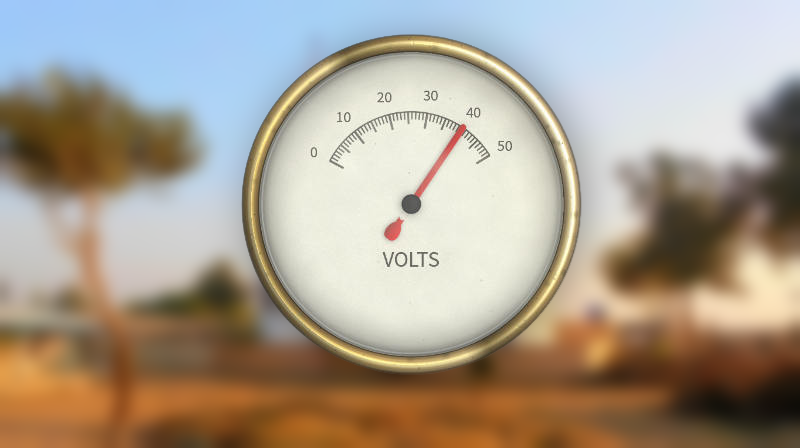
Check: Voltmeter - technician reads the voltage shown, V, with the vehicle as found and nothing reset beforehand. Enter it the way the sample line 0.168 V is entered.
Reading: 40 V
